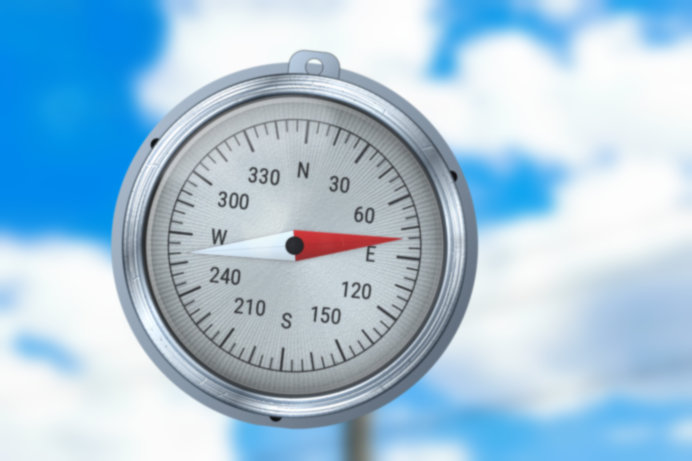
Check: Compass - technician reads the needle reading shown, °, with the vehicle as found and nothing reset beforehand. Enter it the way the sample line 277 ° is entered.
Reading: 80 °
